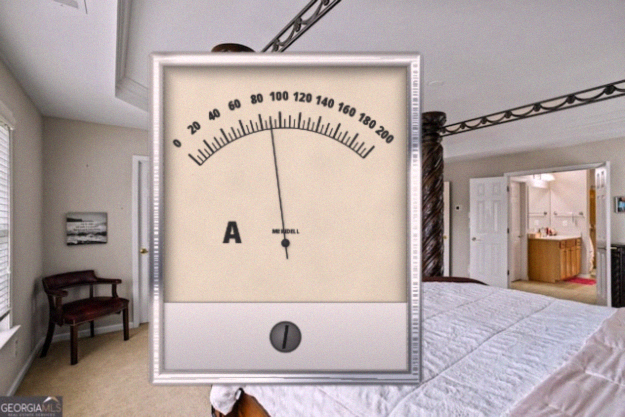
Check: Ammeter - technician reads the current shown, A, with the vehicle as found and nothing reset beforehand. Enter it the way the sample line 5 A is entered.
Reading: 90 A
